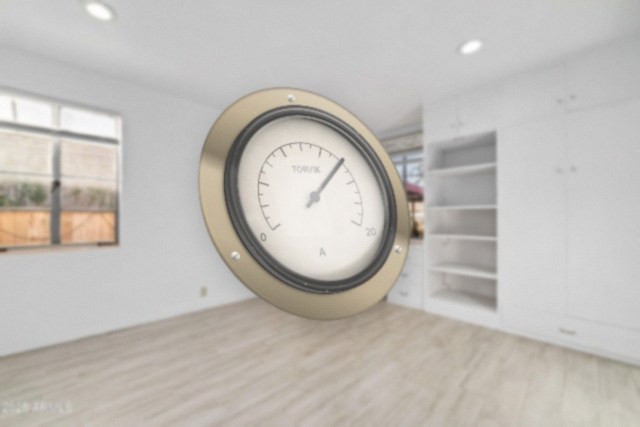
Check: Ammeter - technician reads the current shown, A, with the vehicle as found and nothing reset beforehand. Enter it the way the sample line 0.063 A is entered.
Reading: 14 A
